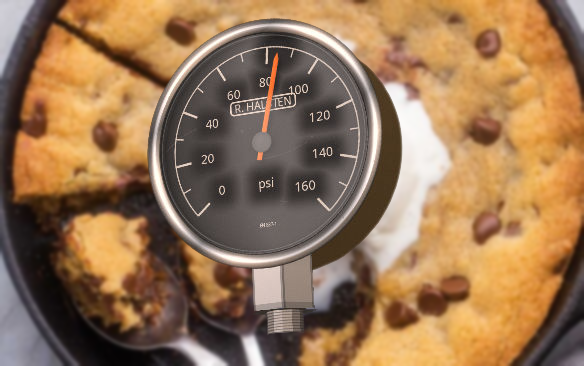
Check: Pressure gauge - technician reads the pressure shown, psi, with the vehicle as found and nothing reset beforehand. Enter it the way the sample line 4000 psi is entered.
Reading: 85 psi
